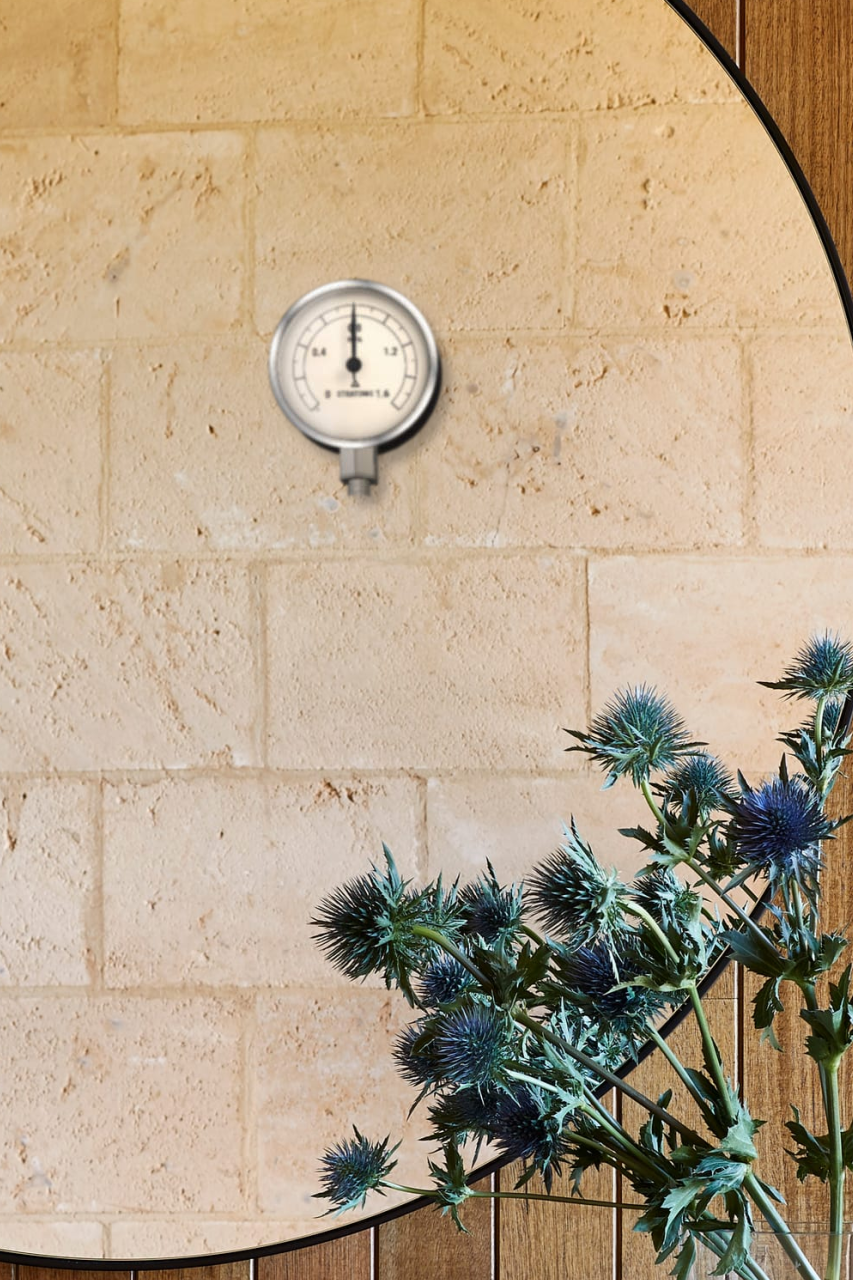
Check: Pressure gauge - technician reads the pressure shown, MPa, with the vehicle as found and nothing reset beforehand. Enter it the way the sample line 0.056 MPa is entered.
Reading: 0.8 MPa
